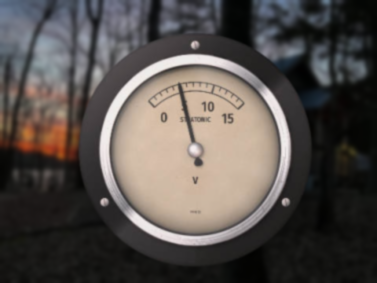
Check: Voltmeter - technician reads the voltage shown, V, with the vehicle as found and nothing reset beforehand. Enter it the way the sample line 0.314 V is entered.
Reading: 5 V
